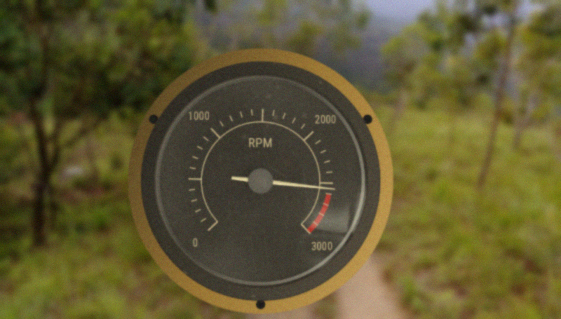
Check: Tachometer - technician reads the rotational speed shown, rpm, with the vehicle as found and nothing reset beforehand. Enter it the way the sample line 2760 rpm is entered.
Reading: 2550 rpm
